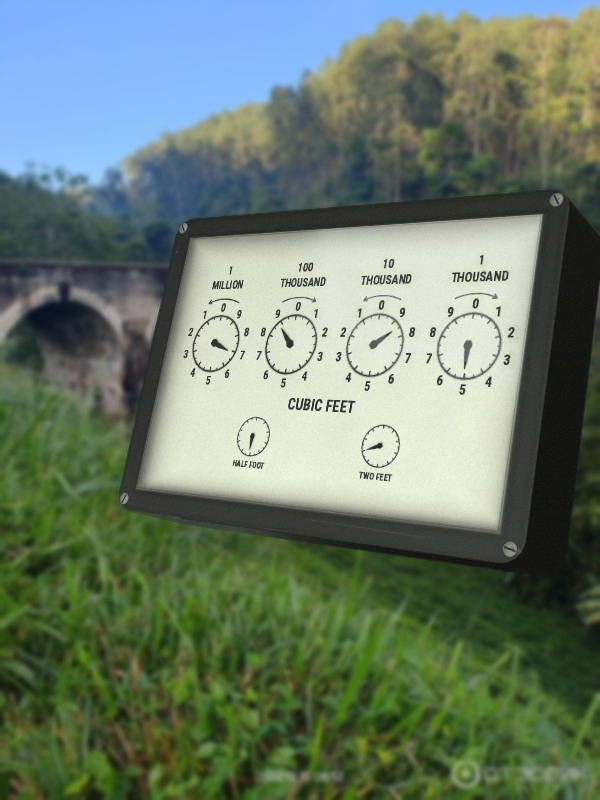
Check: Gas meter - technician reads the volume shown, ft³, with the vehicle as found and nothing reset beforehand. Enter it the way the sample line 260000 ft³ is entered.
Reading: 688500 ft³
